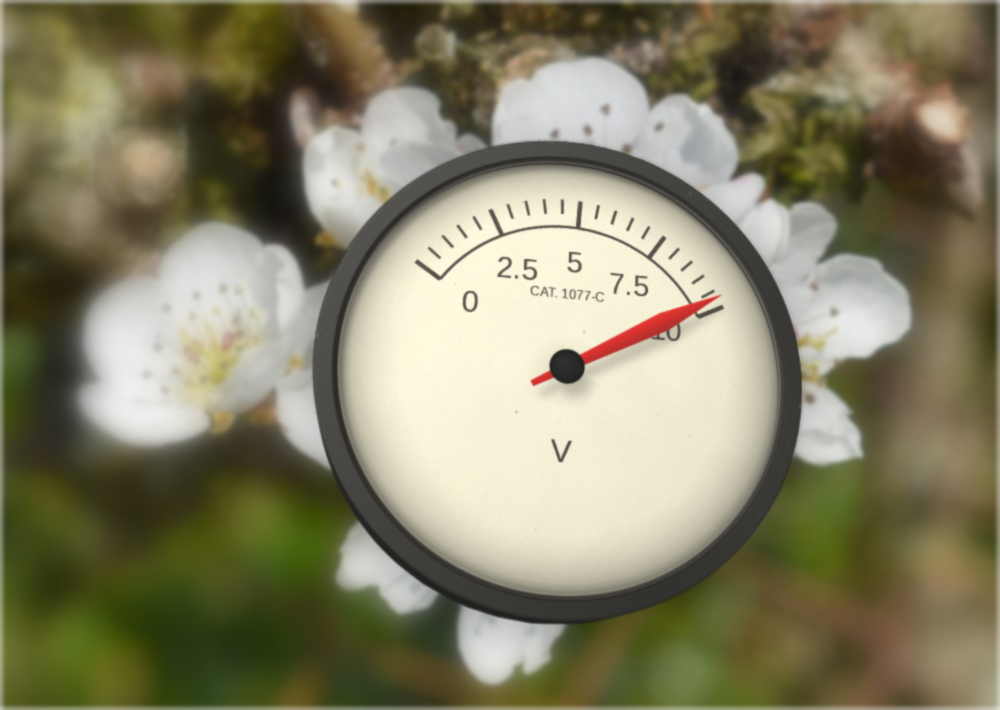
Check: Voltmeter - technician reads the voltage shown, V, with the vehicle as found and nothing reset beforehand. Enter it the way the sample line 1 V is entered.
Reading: 9.75 V
